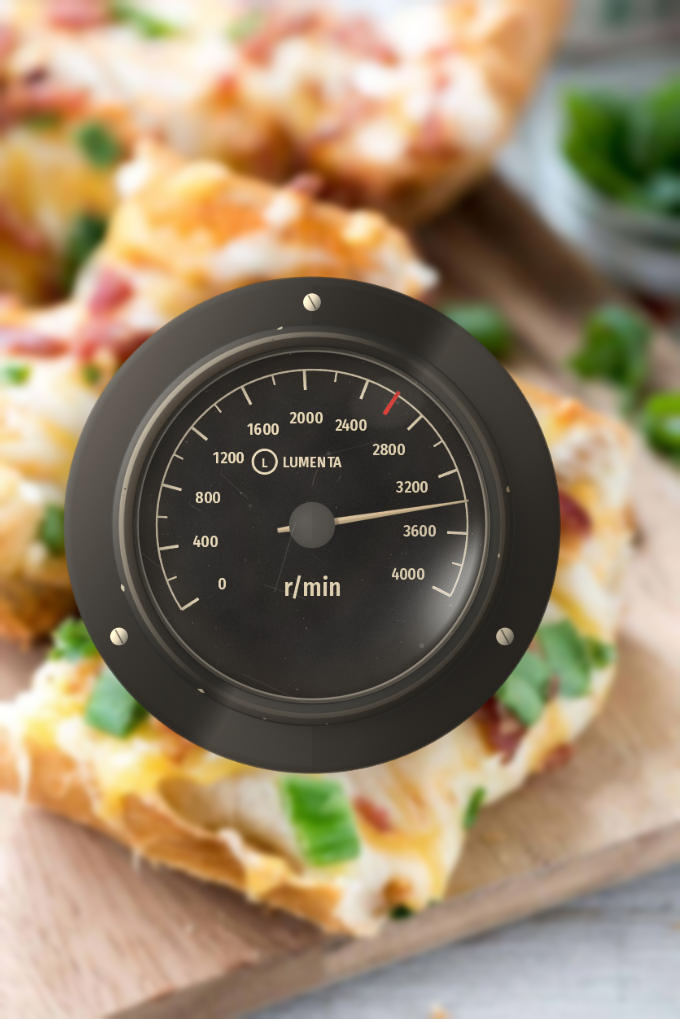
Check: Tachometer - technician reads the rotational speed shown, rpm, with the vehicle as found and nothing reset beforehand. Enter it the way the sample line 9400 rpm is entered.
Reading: 3400 rpm
